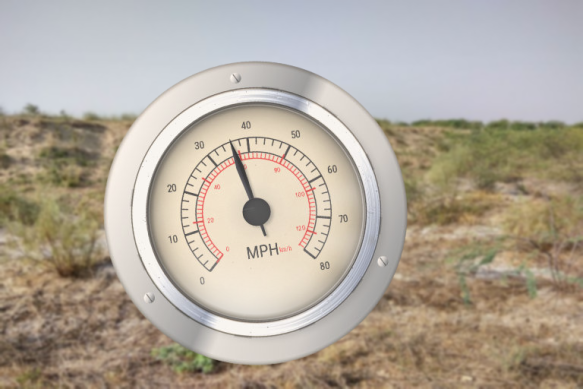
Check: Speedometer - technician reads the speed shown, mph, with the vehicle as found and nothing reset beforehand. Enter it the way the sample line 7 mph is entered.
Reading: 36 mph
